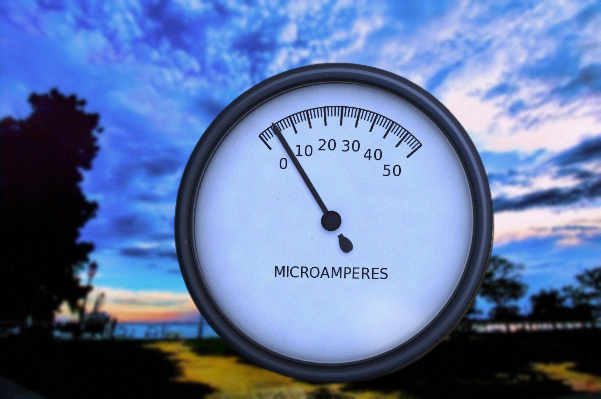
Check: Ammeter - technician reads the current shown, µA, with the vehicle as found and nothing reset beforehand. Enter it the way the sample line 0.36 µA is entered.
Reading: 5 µA
